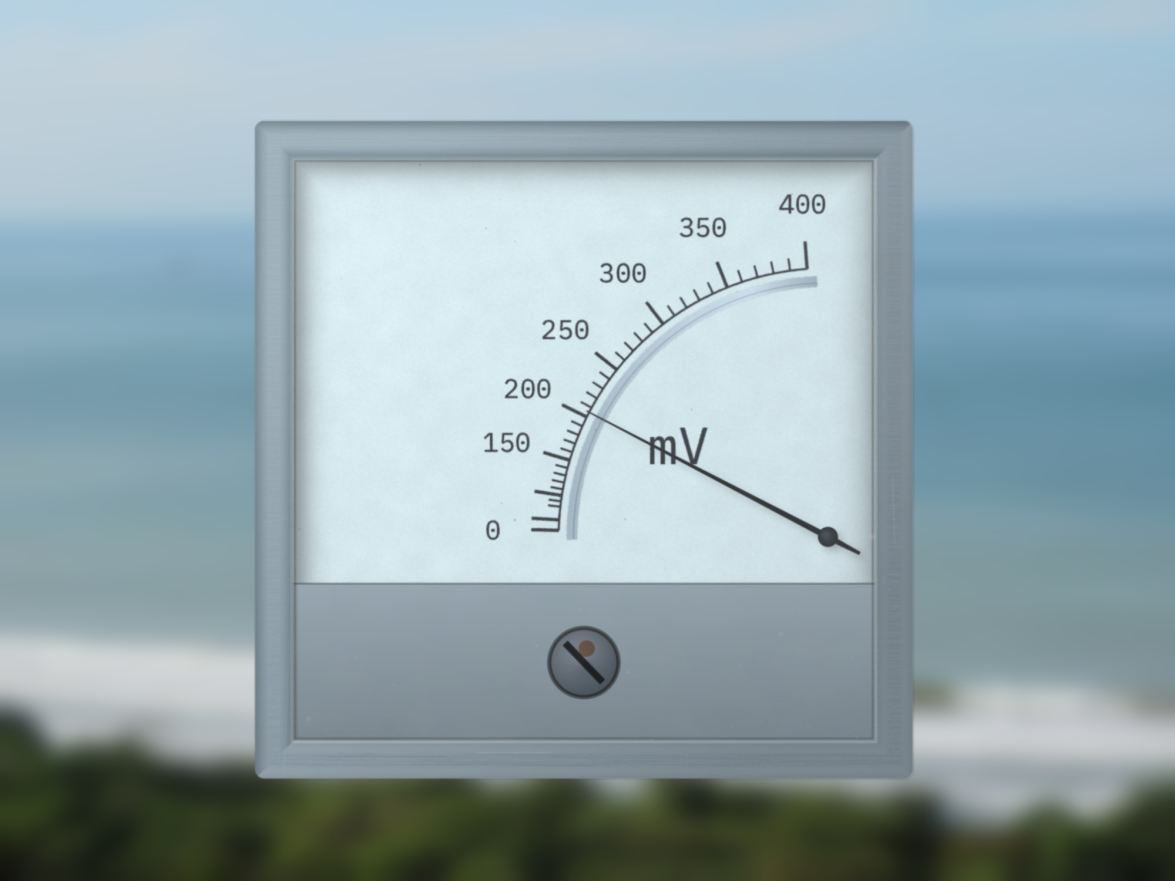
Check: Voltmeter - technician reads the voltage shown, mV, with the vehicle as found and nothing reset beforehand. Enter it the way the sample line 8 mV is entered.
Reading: 205 mV
